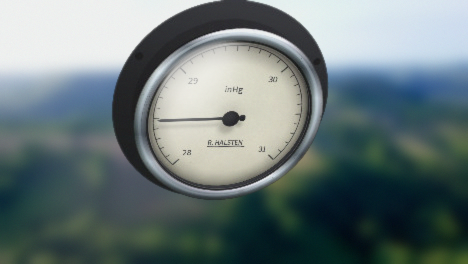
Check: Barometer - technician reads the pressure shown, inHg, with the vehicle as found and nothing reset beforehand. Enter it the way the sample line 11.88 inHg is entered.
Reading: 28.5 inHg
